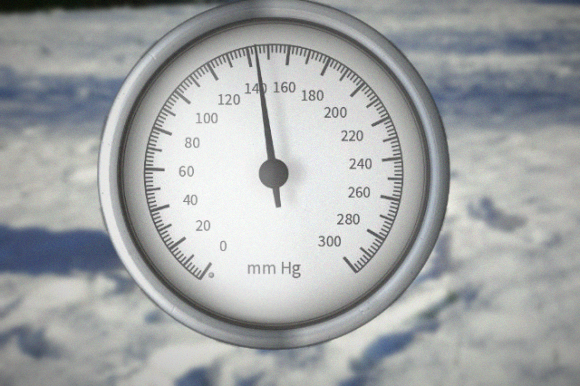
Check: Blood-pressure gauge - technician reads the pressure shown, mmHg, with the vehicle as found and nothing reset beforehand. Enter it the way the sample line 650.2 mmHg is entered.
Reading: 144 mmHg
